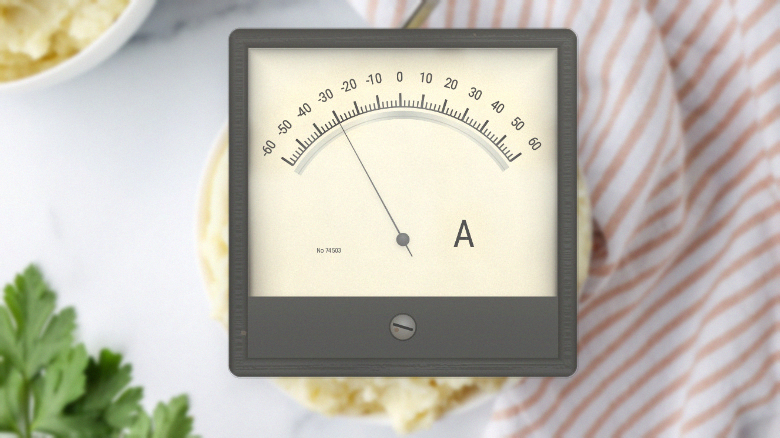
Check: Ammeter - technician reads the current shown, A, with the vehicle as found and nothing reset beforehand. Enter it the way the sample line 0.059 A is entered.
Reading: -30 A
